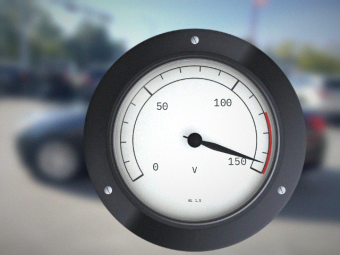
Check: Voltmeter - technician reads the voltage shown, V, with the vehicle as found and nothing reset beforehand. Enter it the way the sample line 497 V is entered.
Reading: 145 V
